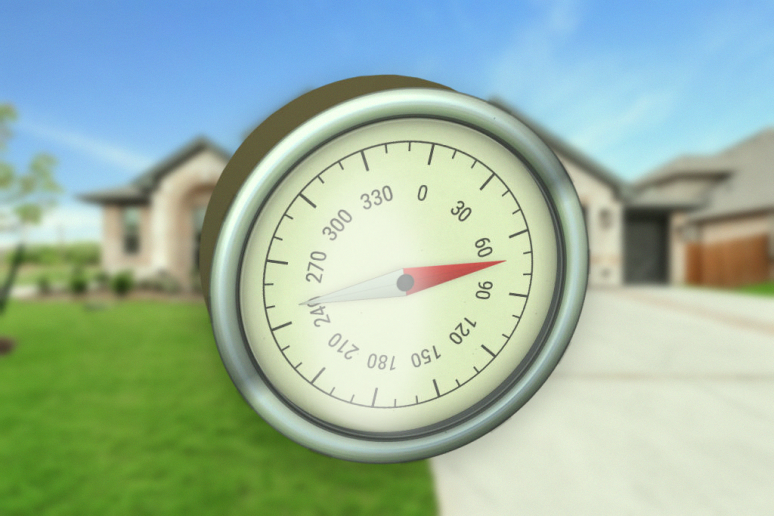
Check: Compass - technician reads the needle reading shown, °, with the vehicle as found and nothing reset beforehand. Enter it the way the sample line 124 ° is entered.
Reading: 70 °
